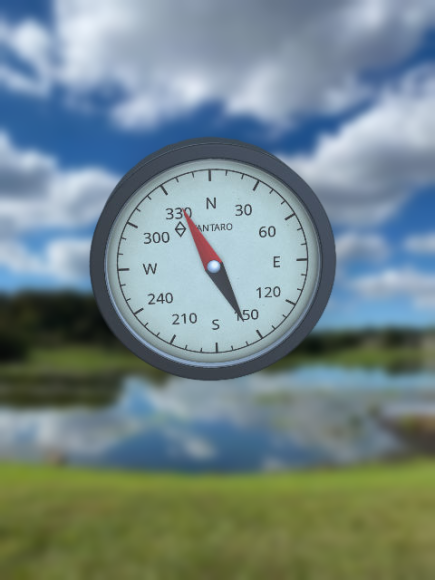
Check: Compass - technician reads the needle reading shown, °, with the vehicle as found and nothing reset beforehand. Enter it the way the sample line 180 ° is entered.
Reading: 335 °
